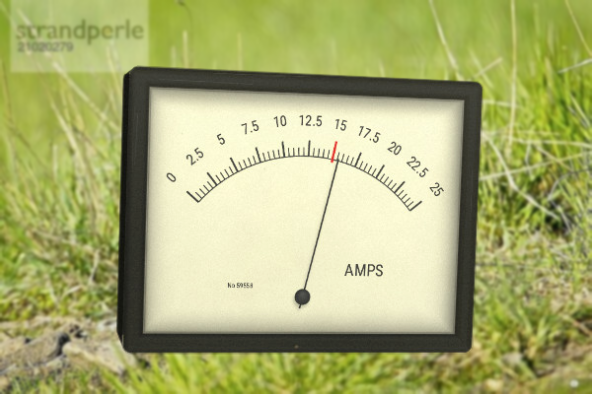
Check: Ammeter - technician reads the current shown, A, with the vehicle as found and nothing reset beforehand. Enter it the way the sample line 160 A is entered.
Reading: 15.5 A
